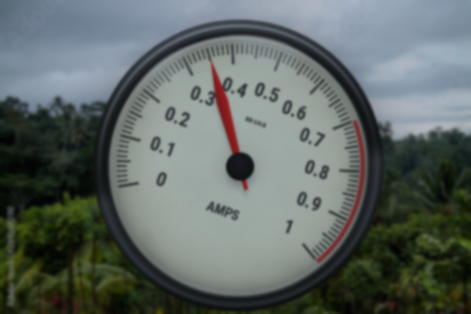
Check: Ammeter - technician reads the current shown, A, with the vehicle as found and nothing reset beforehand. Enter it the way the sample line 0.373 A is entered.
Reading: 0.35 A
